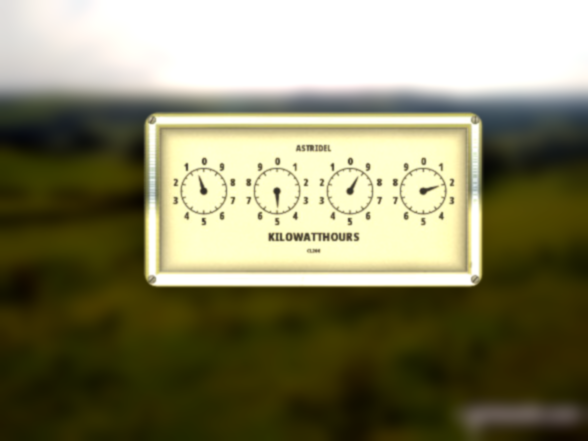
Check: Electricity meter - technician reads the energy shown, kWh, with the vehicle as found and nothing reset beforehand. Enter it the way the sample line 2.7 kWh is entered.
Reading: 492 kWh
